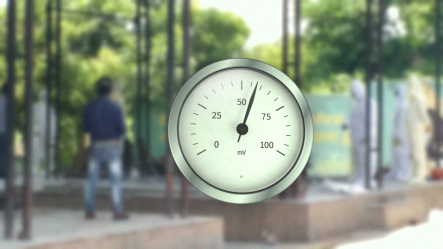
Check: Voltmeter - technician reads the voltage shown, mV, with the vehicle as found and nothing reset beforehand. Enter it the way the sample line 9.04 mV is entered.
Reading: 57.5 mV
